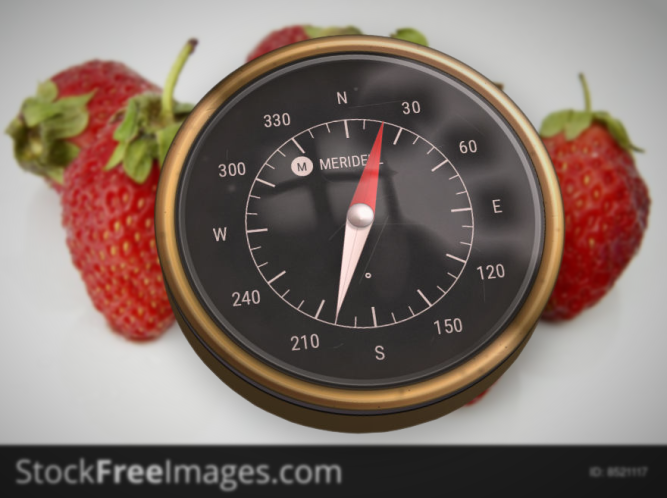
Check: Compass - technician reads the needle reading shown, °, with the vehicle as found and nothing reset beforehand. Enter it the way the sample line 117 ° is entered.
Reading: 20 °
